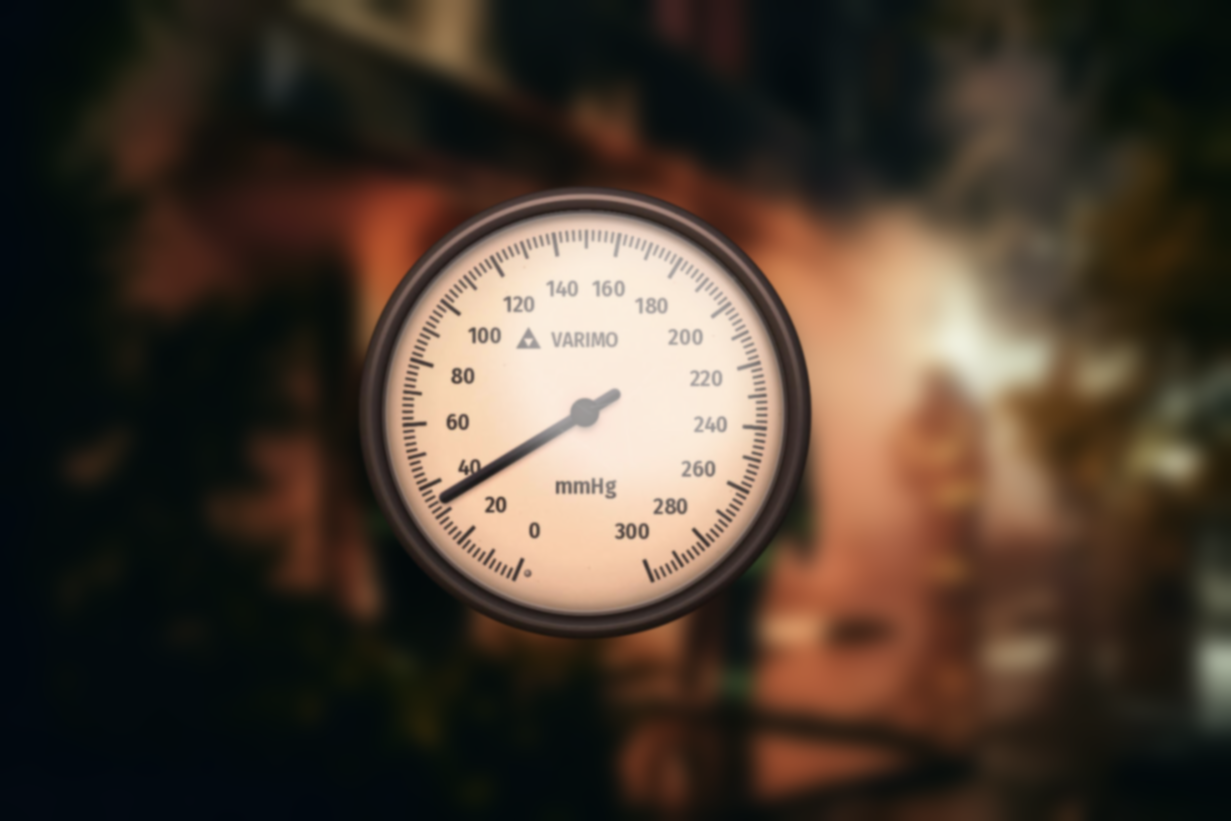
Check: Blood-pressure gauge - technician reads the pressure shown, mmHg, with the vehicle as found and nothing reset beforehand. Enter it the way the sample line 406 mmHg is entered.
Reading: 34 mmHg
